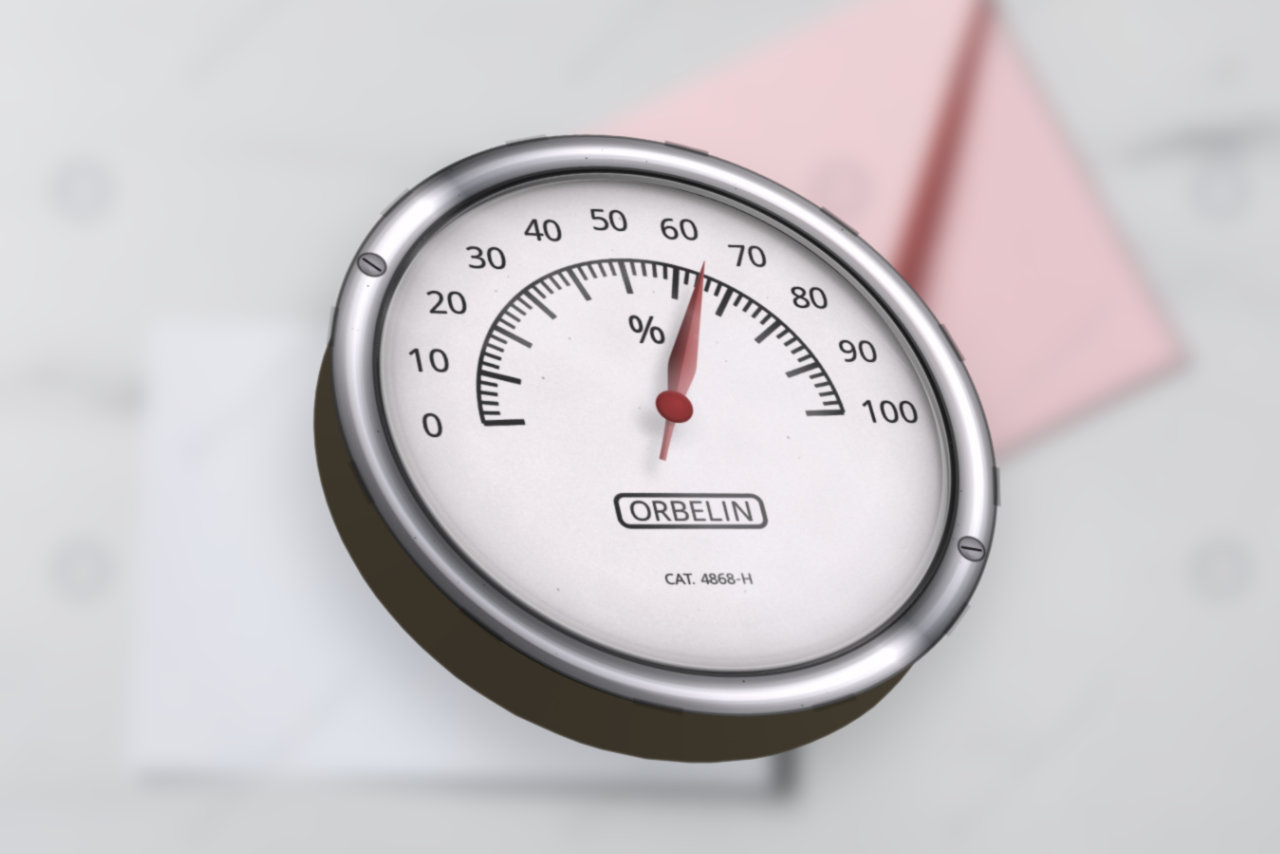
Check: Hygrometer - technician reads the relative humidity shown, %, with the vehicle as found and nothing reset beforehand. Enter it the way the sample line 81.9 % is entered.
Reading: 64 %
